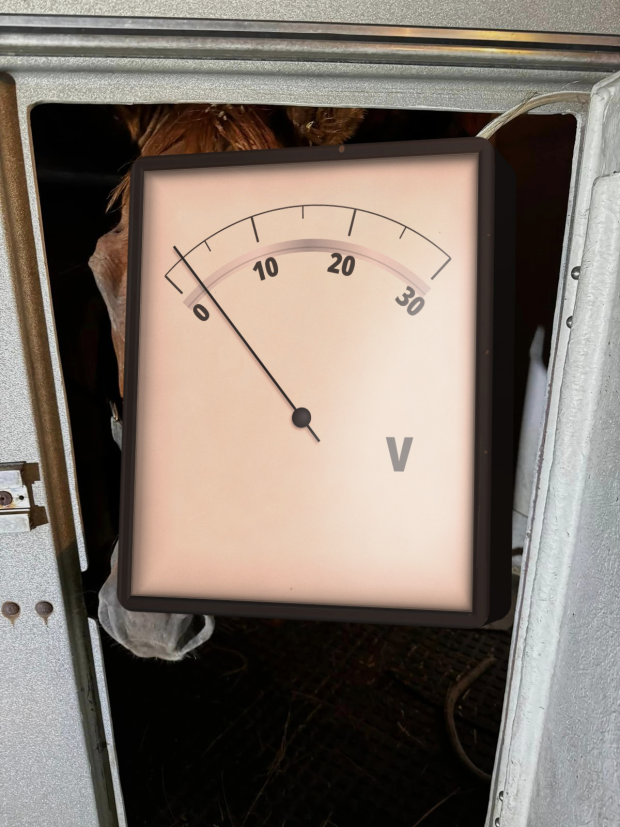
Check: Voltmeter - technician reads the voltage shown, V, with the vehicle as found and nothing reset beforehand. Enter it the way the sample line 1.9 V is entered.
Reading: 2.5 V
